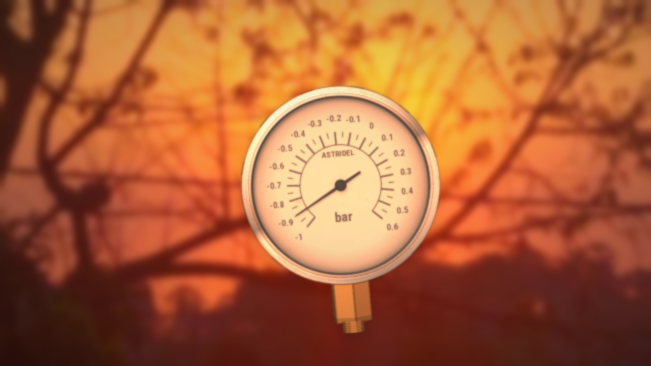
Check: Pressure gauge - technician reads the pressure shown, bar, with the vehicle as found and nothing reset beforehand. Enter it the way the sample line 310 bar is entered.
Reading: -0.9 bar
